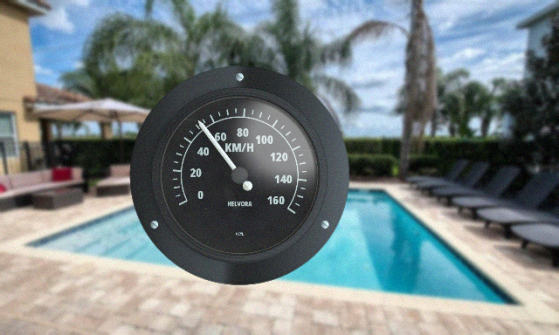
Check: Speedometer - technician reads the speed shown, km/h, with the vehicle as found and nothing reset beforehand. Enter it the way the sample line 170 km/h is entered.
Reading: 52.5 km/h
